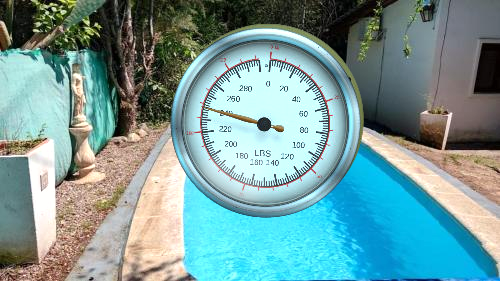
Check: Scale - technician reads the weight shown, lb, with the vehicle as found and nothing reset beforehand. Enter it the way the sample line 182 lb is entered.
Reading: 240 lb
